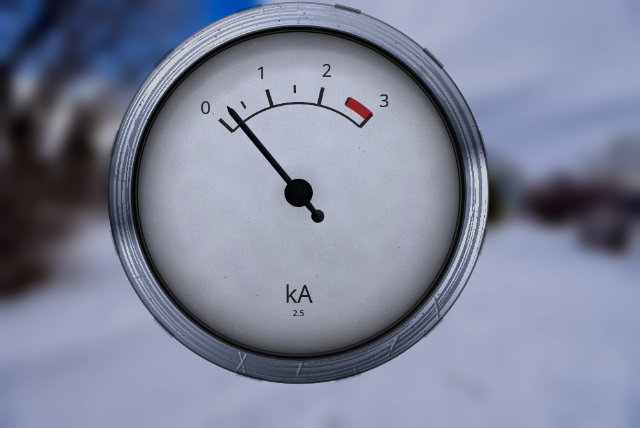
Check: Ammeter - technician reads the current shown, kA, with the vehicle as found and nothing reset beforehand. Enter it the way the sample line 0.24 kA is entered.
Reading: 0.25 kA
